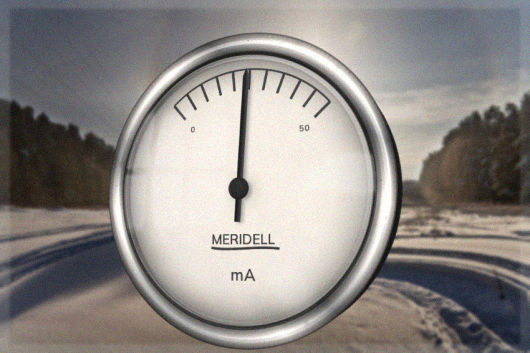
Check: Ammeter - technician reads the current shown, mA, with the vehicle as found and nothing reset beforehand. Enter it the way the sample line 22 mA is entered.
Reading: 25 mA
